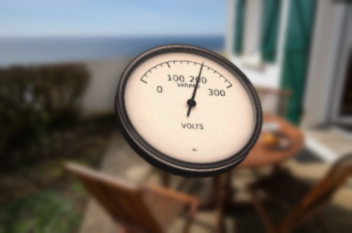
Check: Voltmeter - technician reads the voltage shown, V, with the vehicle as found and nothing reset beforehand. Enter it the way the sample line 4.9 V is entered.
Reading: 200 V
